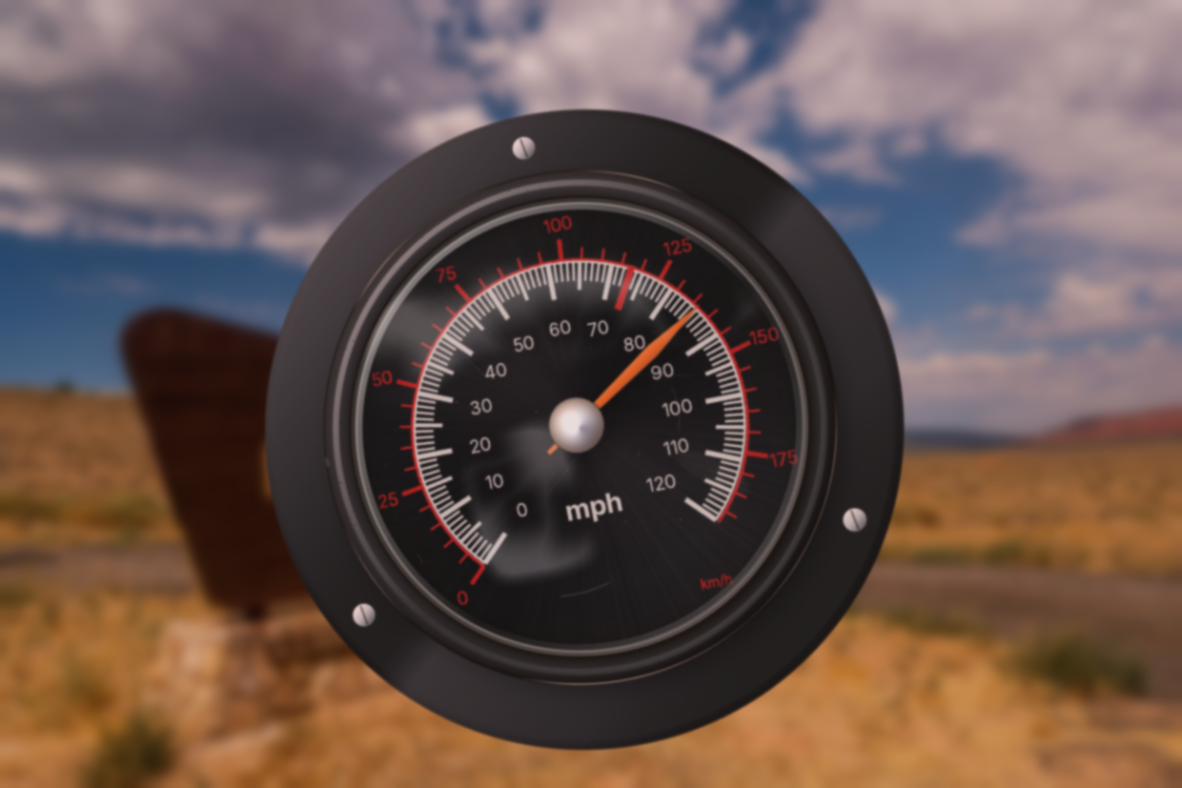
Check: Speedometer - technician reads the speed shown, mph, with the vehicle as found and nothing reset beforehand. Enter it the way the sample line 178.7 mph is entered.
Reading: 85 mph
